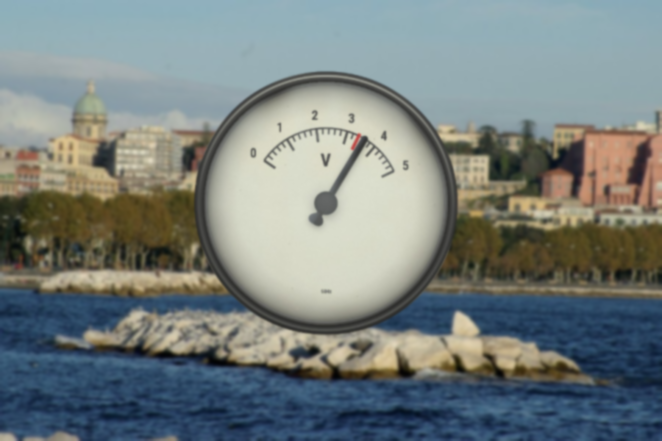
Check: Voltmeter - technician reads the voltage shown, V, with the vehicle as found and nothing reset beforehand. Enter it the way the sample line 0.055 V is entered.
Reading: 3.6 V
